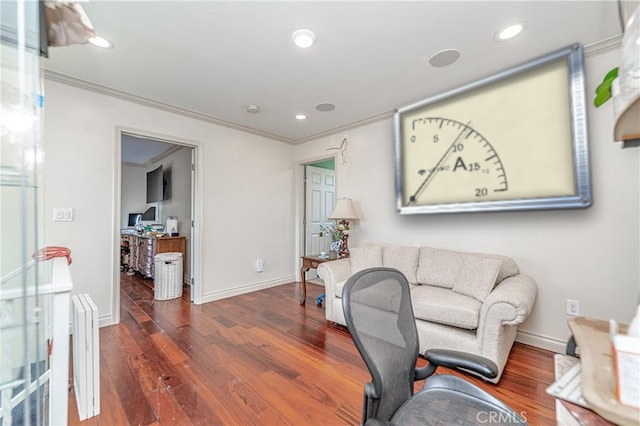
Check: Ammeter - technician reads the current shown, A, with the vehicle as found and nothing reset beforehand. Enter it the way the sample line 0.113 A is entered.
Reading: 9 A
